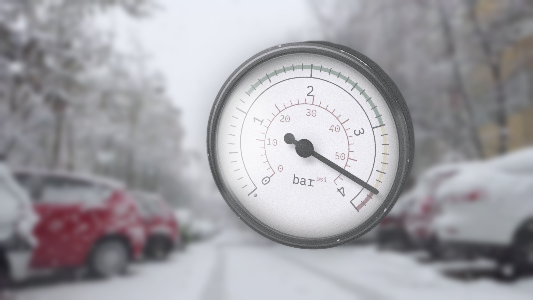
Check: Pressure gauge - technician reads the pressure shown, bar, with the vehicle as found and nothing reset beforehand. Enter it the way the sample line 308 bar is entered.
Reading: 3.7 bar
